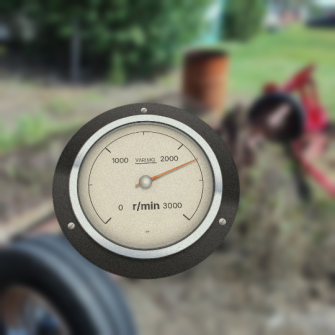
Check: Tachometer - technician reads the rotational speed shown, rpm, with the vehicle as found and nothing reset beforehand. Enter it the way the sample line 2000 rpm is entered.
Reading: 2250 rpm
